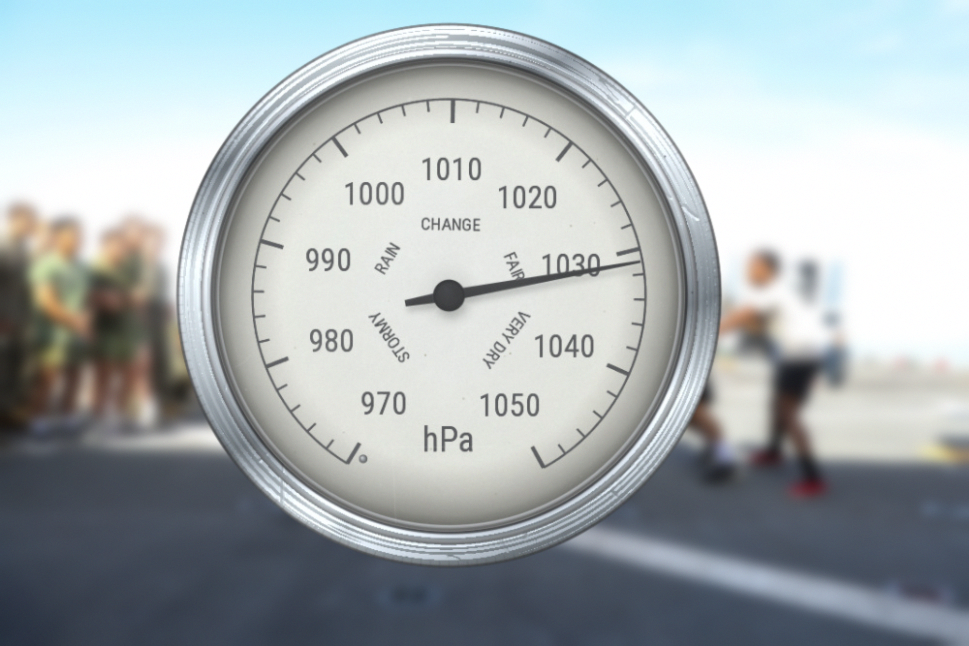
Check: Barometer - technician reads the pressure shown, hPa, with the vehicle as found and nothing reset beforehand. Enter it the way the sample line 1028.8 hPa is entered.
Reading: 1031 hPa
